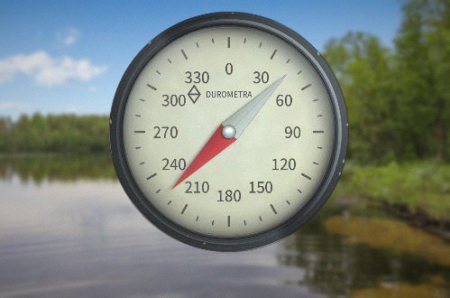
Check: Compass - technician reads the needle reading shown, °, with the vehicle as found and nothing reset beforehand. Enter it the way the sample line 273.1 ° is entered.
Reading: 225 °
